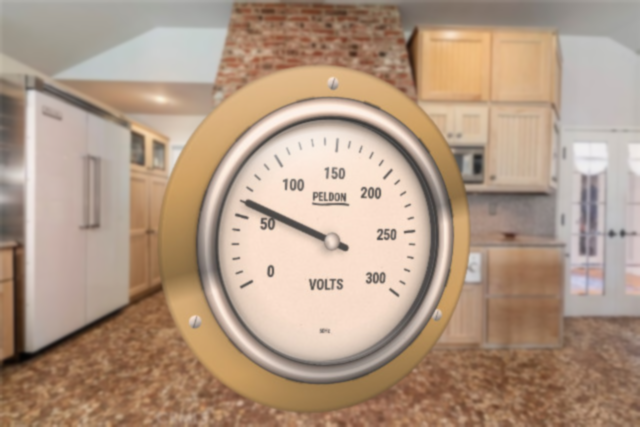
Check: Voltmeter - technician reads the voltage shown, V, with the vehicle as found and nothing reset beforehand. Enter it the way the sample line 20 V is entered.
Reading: 60 V
